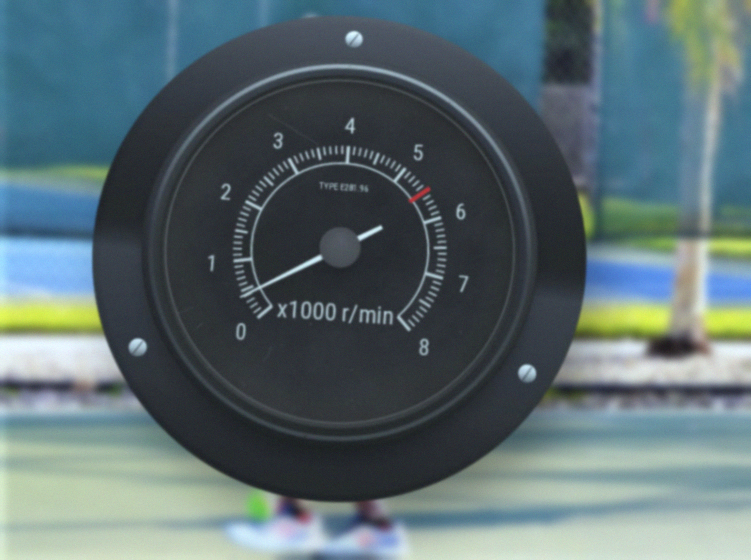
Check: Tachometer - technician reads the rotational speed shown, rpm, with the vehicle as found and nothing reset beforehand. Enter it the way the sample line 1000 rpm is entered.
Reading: 400 rpm
